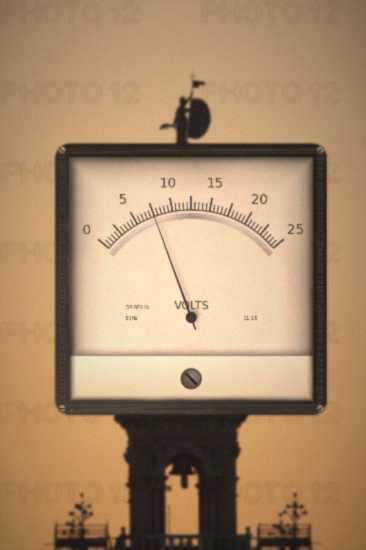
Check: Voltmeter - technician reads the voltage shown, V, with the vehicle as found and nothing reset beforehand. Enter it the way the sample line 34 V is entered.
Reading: 7.5 V
